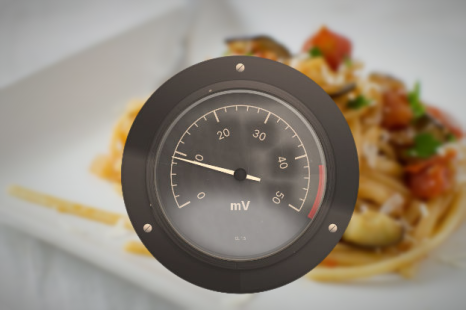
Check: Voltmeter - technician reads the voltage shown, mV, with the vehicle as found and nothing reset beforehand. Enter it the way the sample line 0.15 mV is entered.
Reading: 9 mV
